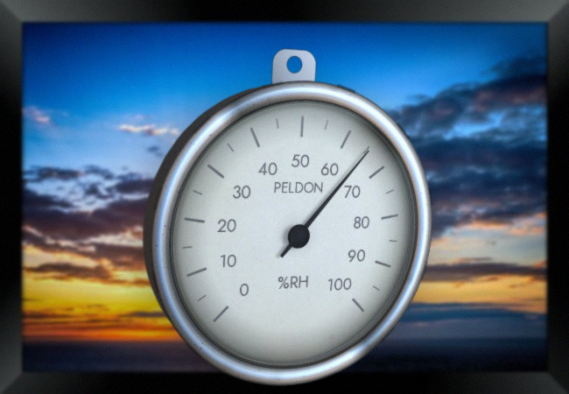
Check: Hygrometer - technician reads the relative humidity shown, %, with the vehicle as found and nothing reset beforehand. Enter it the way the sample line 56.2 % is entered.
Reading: 65 %
